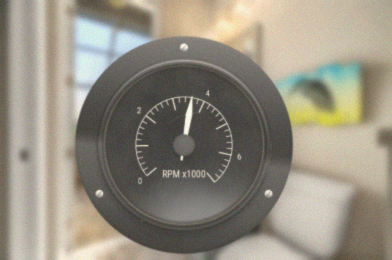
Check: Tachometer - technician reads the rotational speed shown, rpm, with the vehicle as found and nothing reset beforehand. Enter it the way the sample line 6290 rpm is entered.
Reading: 3600 rpm
